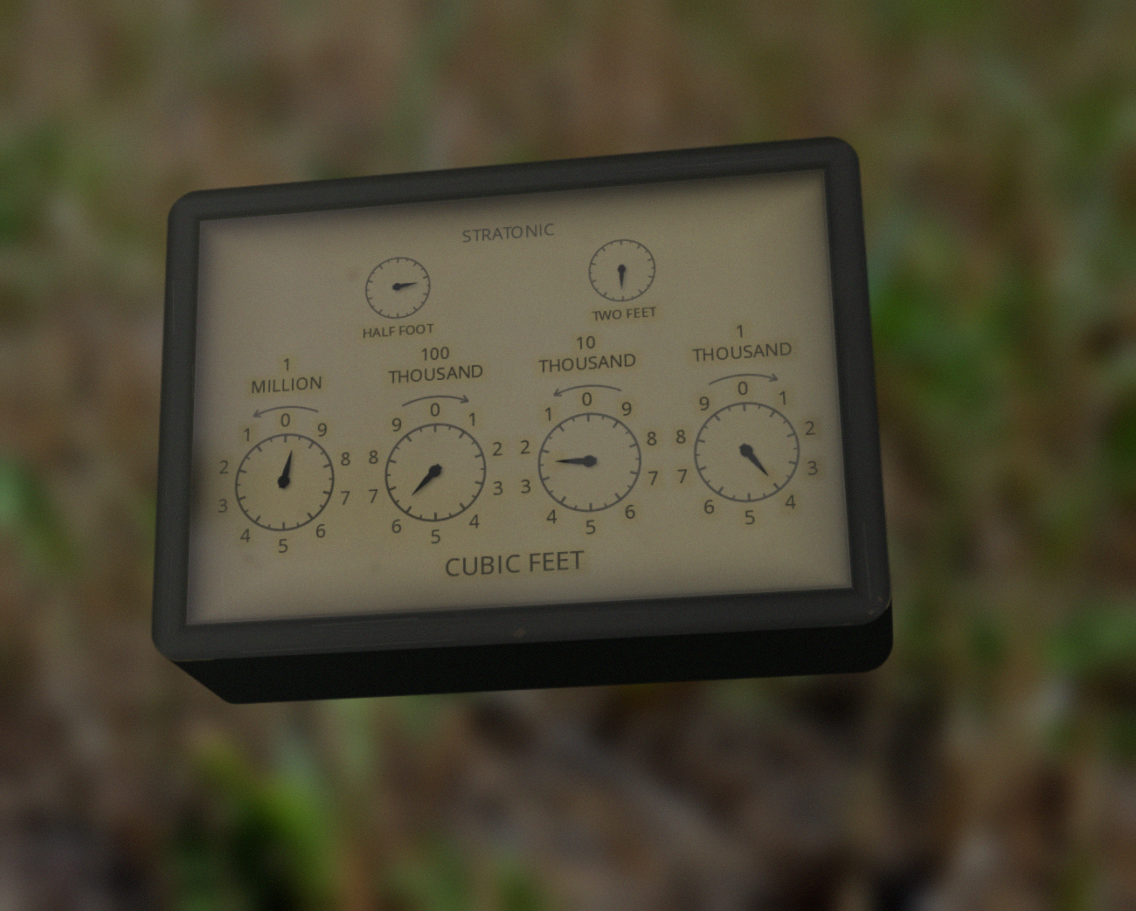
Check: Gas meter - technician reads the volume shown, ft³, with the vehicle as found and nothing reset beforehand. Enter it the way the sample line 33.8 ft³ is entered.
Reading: 962400 ft³
